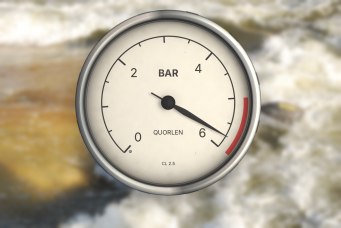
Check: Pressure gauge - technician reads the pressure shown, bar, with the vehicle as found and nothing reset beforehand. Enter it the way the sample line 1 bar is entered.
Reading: 5.75 bar
